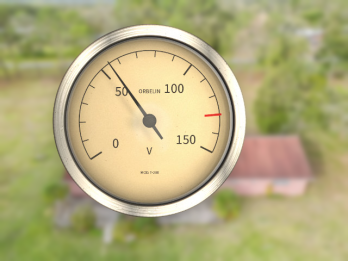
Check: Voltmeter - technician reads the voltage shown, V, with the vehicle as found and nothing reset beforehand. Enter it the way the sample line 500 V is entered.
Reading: 55 V
